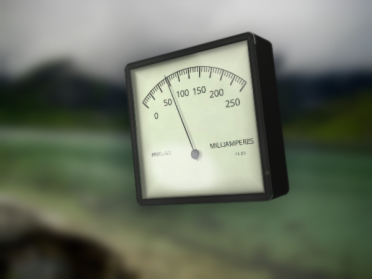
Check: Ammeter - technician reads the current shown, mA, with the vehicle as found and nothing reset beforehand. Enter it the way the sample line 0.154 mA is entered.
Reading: 75 mA
